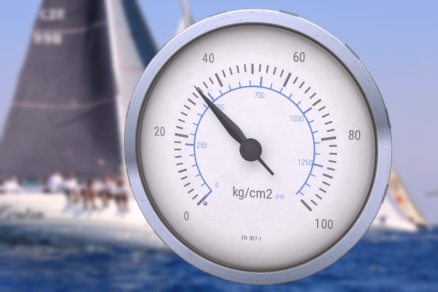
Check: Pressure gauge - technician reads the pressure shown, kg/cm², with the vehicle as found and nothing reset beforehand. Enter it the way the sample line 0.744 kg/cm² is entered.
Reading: 34 kg/cm²
